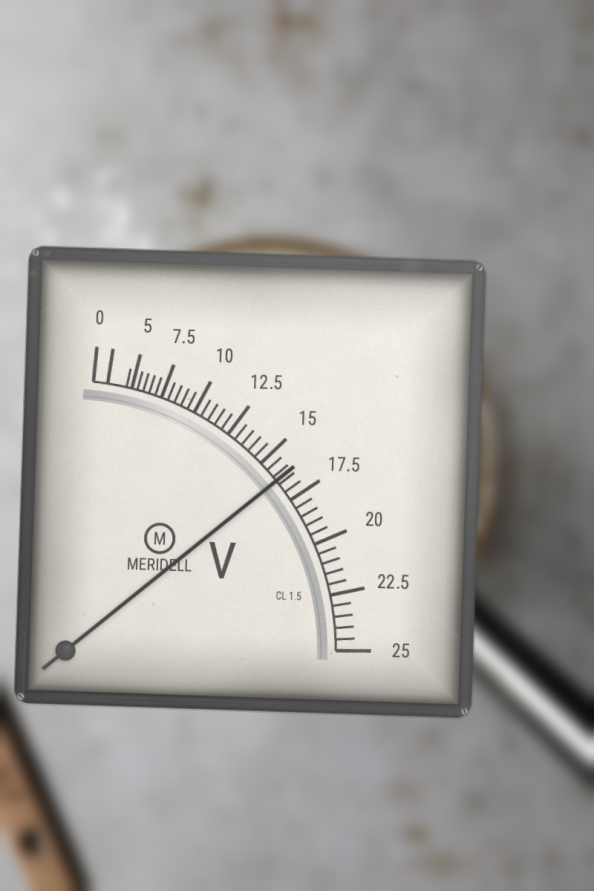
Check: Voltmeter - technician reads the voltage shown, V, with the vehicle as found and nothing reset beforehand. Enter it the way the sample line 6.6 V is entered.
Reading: 16.25 V
